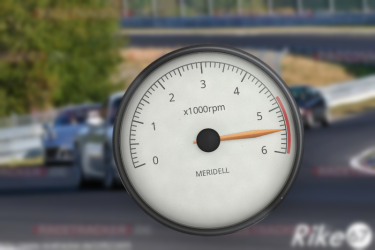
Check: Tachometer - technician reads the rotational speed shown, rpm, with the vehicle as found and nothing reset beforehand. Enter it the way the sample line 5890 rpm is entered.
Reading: 5500 rpm
